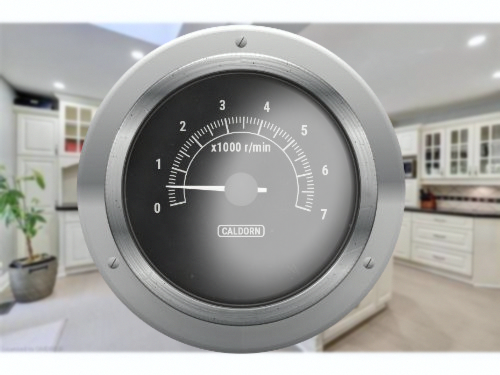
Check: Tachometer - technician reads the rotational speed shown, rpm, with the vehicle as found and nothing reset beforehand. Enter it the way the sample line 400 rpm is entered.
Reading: 500 rpm
